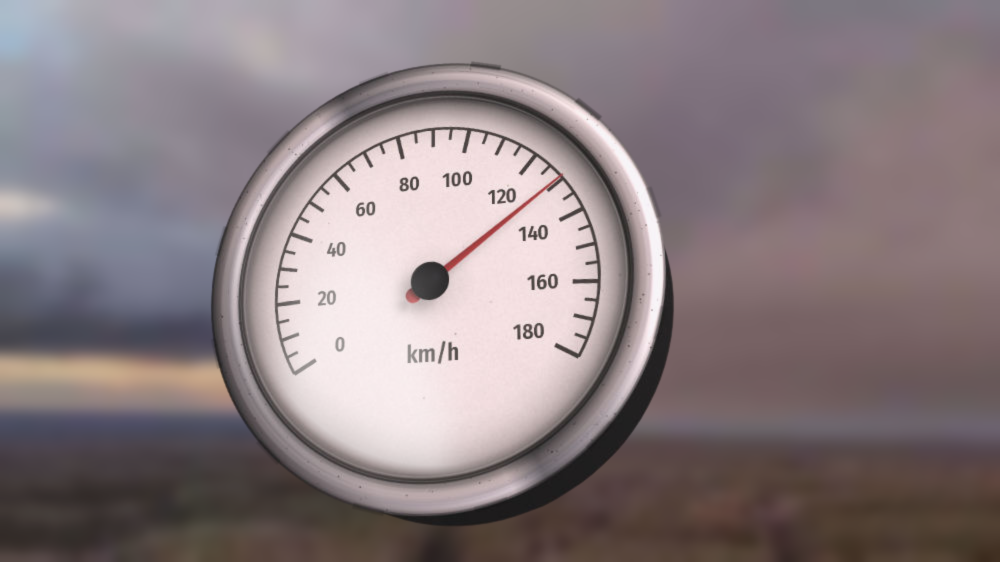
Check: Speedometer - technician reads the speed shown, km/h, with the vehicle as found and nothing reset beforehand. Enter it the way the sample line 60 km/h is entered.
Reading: 130 km/h
